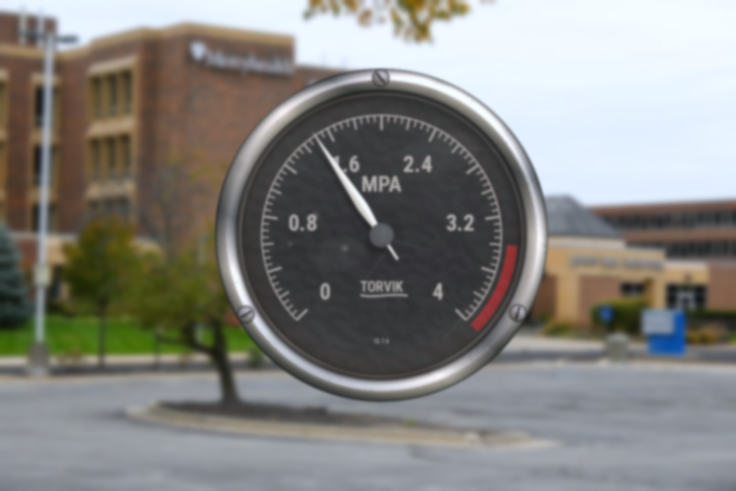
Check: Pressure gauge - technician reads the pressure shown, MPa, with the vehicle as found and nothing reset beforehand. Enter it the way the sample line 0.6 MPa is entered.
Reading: 1.5 MPa
